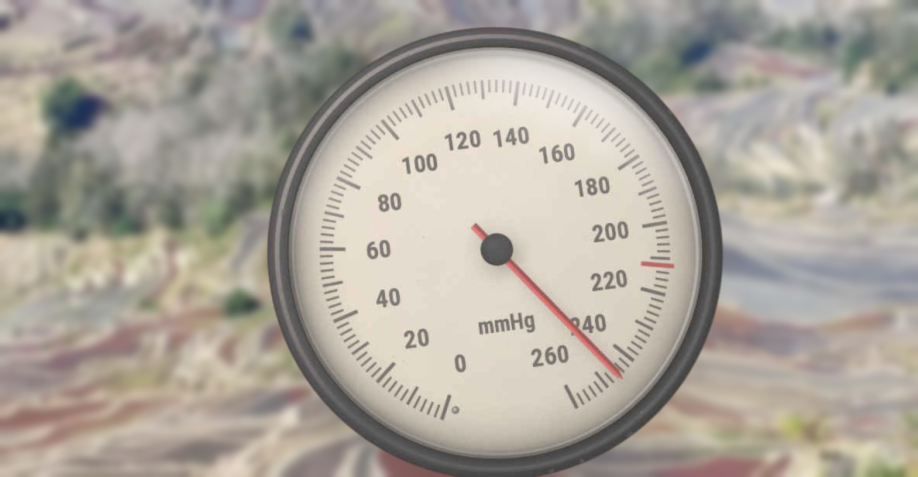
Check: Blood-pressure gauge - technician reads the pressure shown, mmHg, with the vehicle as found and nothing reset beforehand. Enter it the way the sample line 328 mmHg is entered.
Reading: 246 mmHg
